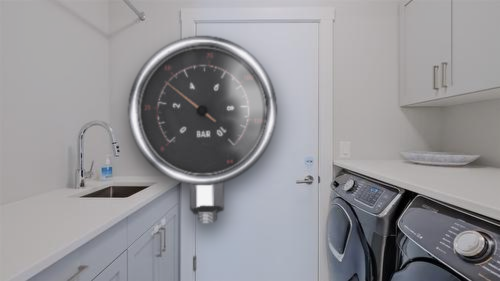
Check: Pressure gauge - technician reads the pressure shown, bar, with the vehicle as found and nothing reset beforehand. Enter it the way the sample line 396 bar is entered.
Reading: 3 bar
